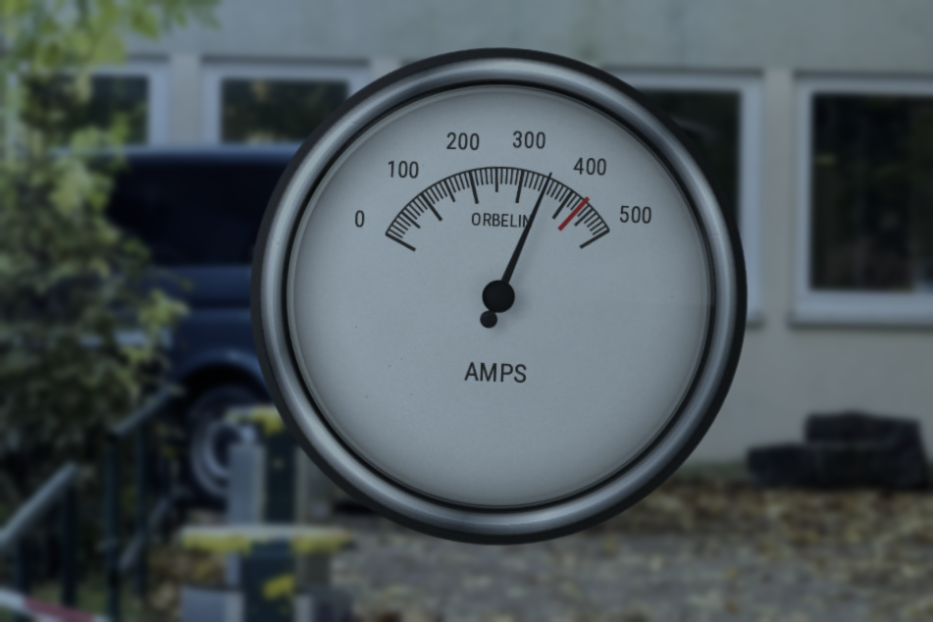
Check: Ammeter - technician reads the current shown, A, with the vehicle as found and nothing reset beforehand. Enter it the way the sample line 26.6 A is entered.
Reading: 350 A
